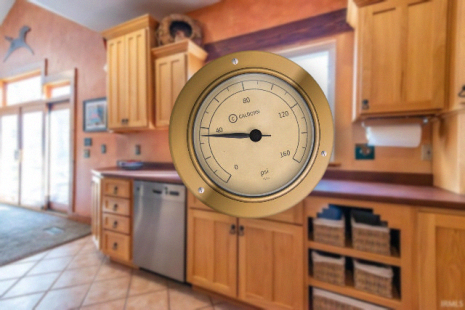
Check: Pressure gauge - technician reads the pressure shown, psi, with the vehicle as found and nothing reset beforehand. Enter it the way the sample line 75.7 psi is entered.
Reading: 35 psi
